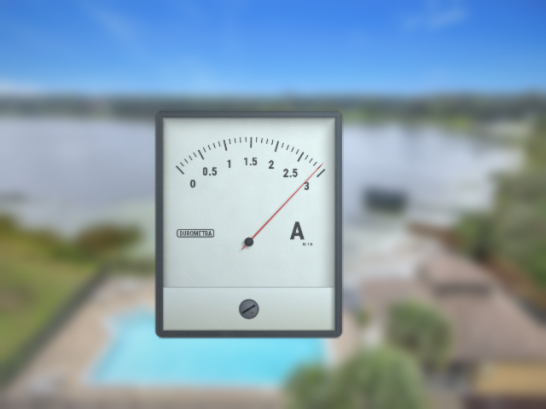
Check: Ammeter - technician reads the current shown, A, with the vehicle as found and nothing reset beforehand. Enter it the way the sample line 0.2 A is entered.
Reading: 2.9 A
